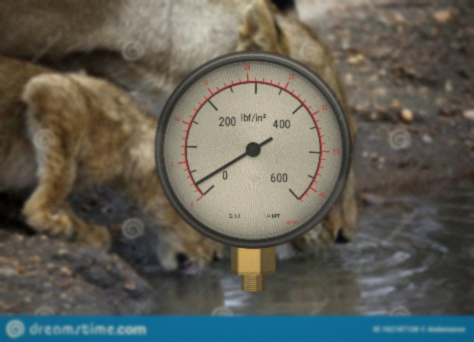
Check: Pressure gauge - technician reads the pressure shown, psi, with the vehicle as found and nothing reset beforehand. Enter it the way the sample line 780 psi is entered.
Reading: 25 psi
